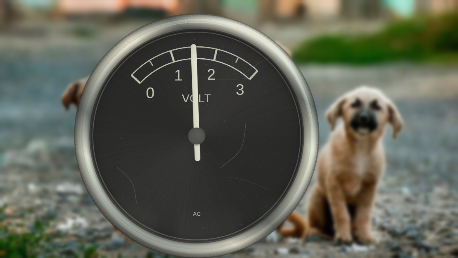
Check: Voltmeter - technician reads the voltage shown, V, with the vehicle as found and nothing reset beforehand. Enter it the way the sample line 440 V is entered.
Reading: 1.5 V
